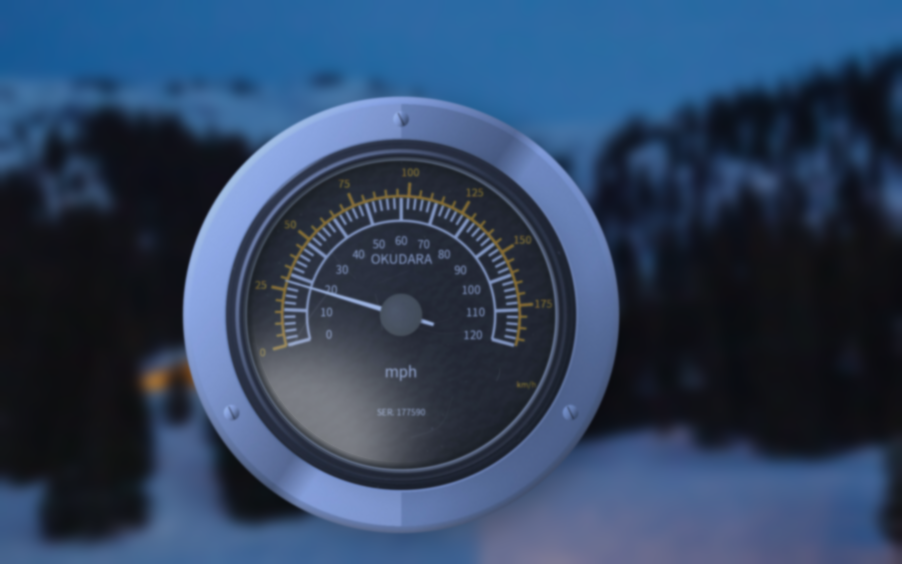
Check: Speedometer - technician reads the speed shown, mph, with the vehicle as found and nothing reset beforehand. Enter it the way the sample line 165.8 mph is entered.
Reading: 18 mph
